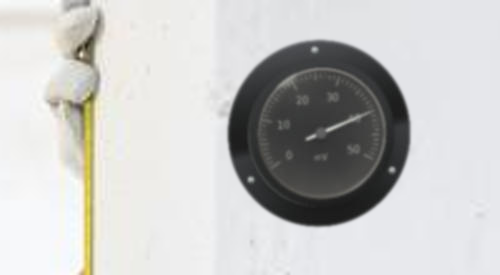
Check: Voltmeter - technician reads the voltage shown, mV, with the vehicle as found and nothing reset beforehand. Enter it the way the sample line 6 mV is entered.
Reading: 40 mV
